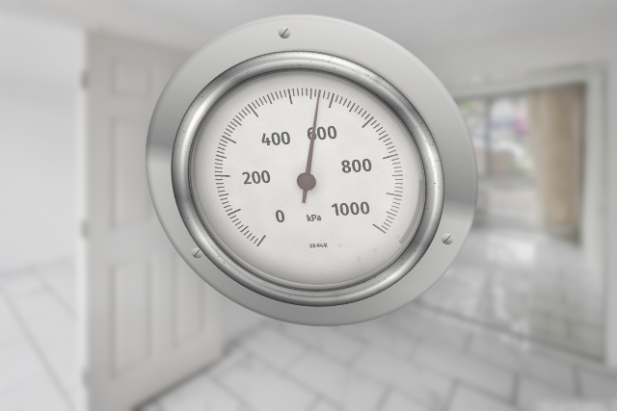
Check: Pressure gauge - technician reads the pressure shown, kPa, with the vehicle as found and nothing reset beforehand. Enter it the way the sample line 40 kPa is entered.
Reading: 570 kPa
